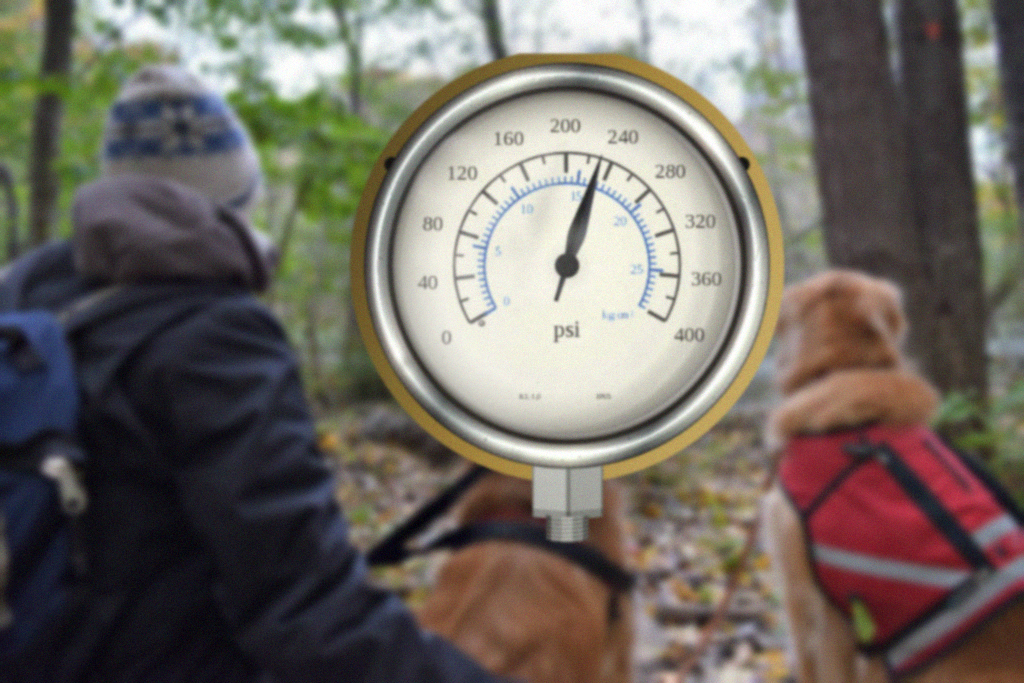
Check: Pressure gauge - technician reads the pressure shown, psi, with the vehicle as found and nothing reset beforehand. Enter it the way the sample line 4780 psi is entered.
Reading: 230 psi
